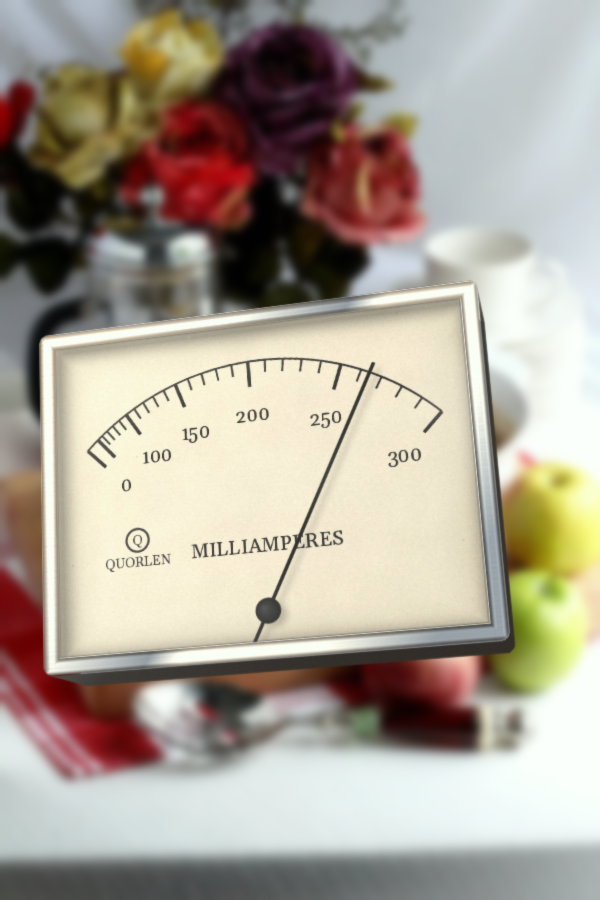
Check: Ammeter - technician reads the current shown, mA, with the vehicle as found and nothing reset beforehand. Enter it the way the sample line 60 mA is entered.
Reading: 265 mA
